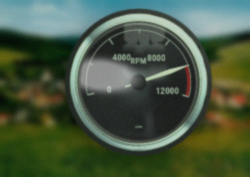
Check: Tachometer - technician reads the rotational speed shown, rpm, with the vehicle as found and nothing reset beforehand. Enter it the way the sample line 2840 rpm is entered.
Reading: 10000 rpm
